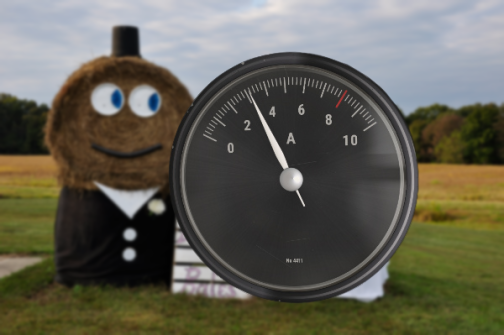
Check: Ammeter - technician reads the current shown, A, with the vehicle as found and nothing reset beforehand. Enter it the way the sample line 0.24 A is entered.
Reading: 3.2 A
